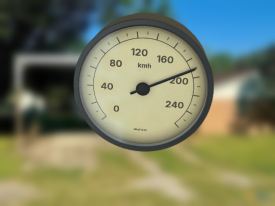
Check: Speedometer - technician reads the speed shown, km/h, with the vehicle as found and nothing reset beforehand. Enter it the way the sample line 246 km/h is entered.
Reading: 190 km/h
